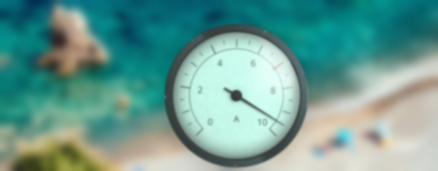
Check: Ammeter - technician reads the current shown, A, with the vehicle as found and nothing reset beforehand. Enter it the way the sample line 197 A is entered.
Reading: 9.5 A
